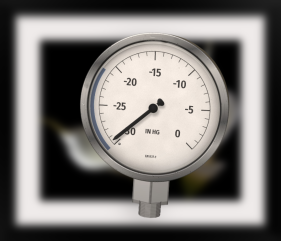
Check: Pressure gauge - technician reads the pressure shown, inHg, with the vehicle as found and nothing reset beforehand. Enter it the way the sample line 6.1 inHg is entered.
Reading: -29.5 inHg
